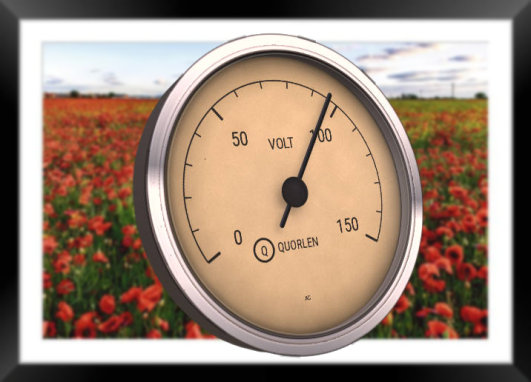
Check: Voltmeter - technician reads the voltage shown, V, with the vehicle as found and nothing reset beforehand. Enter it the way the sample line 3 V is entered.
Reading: 95 V
